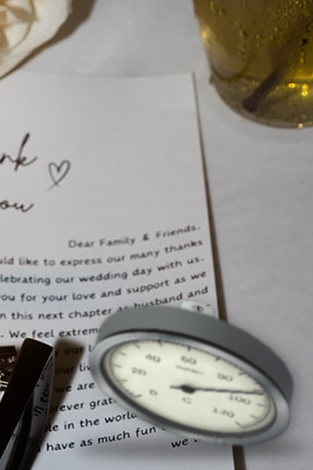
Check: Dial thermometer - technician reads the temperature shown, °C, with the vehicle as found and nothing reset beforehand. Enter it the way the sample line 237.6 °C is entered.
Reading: 90 °C
